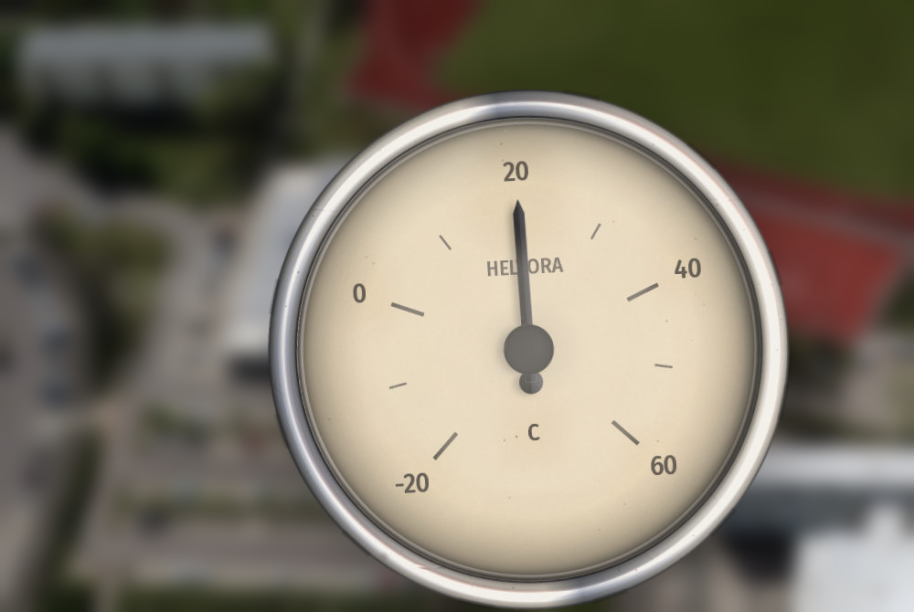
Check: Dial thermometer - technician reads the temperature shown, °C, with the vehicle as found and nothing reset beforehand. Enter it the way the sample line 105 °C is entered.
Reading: 20 °C
